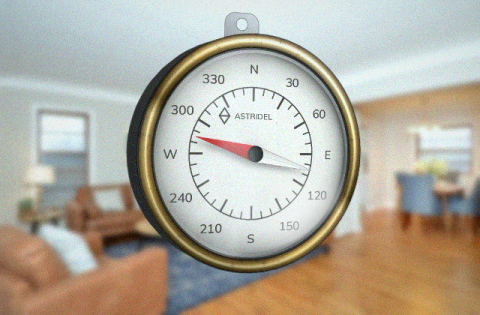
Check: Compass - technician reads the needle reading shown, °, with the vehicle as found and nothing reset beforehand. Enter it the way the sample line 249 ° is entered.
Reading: 285 °
